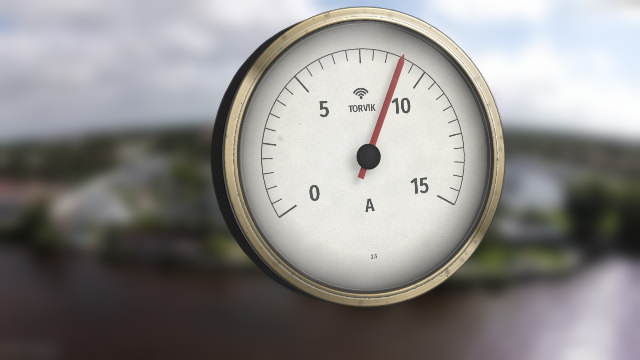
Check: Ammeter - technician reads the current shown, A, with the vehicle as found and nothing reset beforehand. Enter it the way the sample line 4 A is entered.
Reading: 9 A
